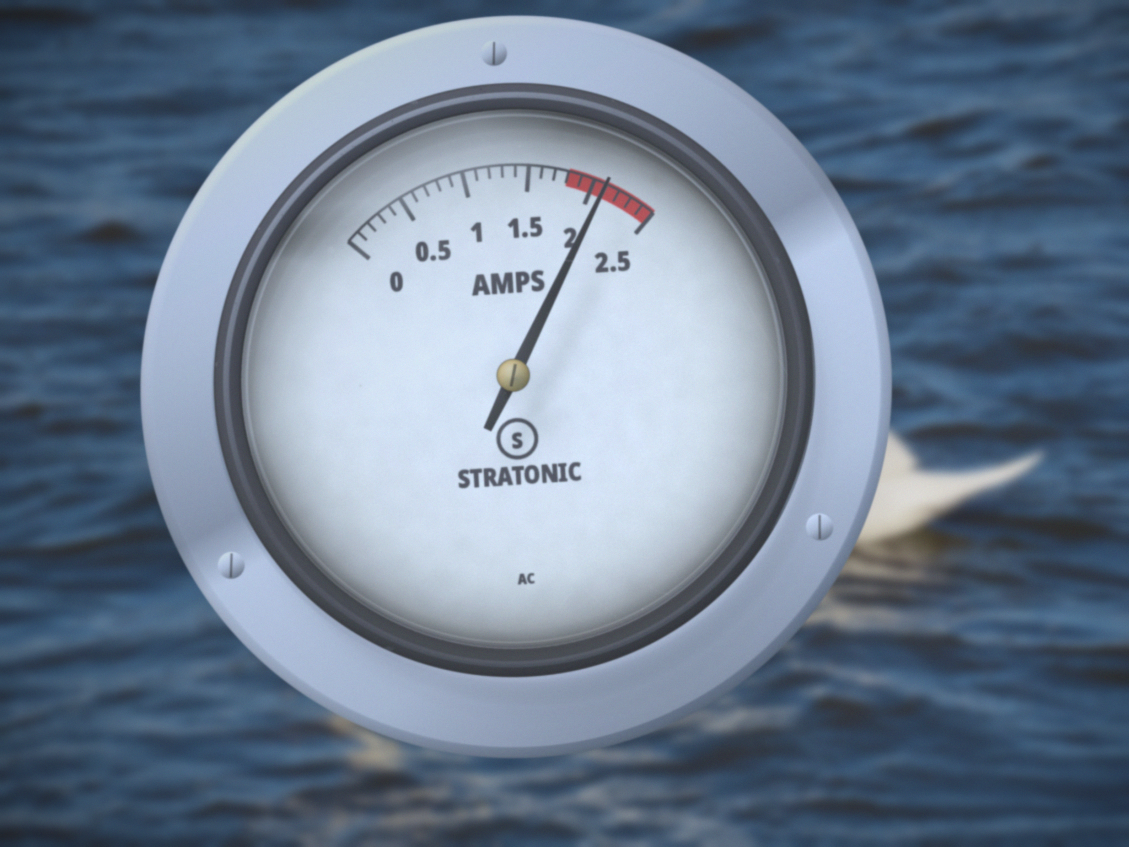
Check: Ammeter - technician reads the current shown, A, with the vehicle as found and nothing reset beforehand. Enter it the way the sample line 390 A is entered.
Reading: 2.1 A
